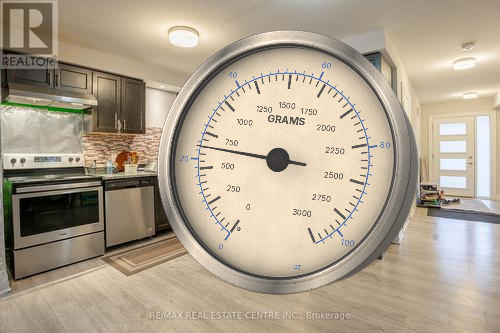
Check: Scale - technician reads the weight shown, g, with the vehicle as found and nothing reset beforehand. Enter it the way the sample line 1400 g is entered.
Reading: 650 g
